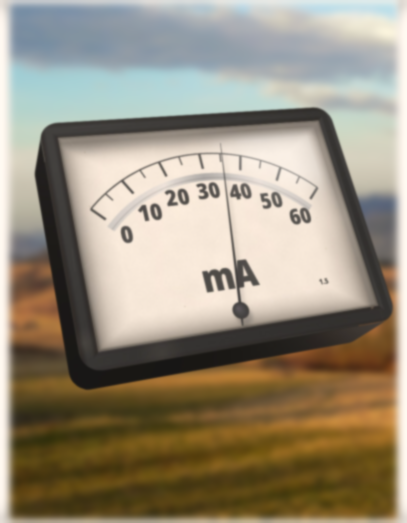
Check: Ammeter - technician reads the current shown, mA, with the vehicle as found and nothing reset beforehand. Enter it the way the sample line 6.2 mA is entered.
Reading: 35 mA
